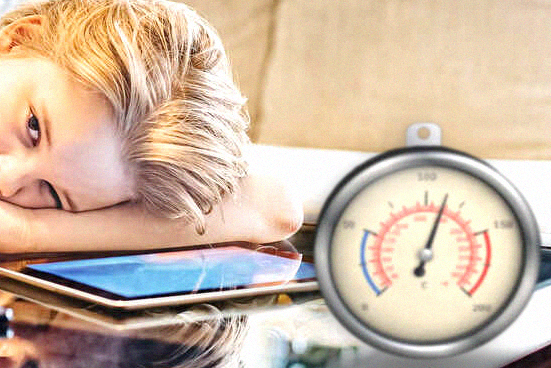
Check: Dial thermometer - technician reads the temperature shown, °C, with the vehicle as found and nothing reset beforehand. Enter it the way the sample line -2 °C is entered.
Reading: 112.5 °C
